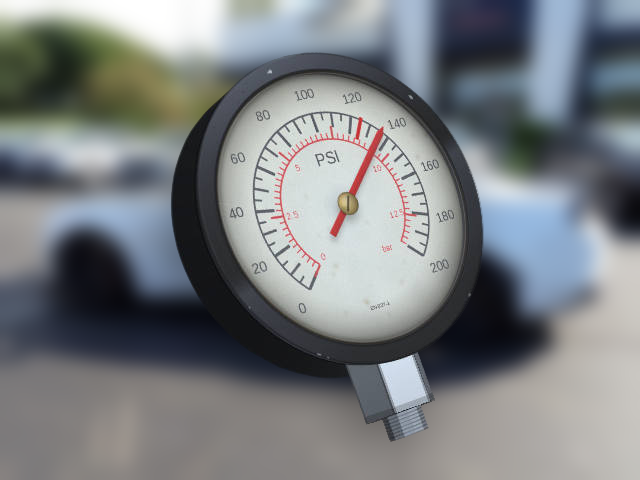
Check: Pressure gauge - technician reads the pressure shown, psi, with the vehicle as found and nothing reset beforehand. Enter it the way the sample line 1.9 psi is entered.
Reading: 135 psi
